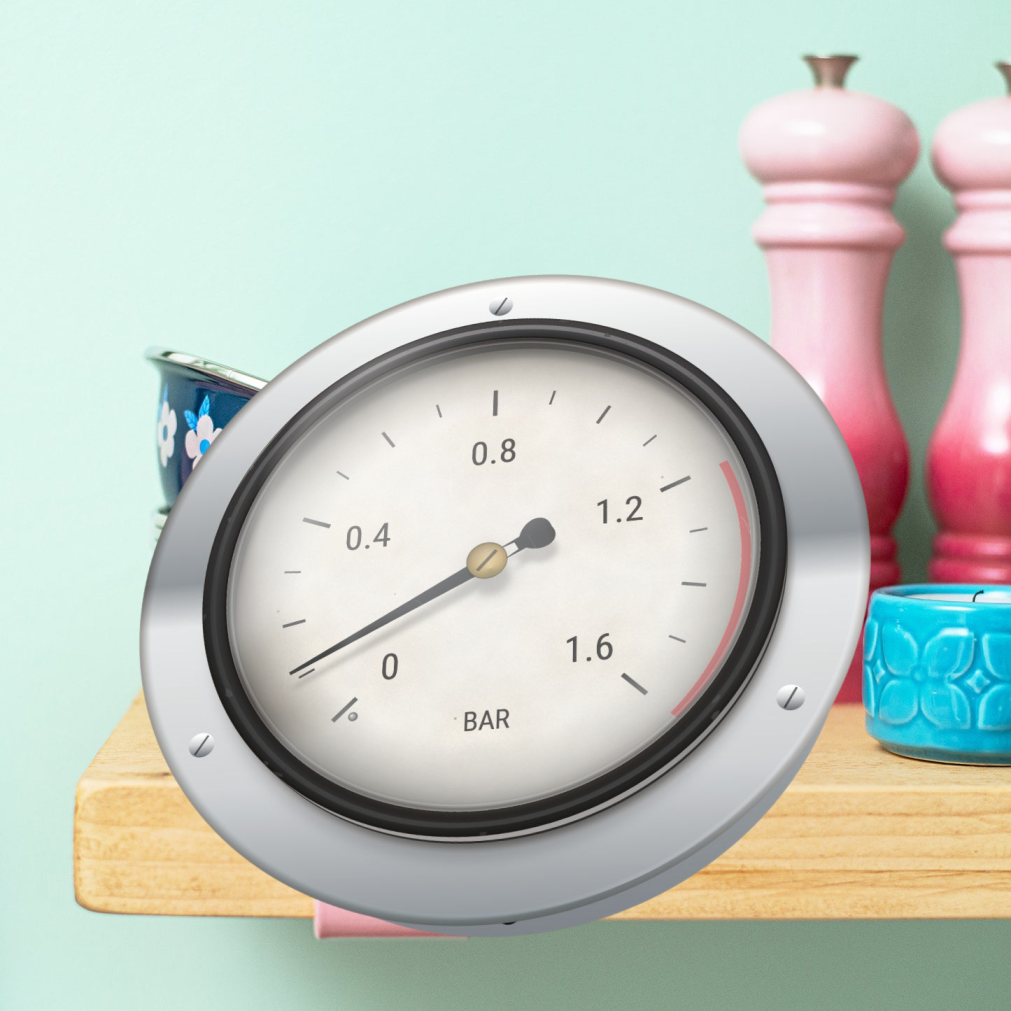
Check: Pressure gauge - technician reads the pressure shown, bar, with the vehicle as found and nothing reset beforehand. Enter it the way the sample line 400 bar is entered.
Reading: 0.1 bar
